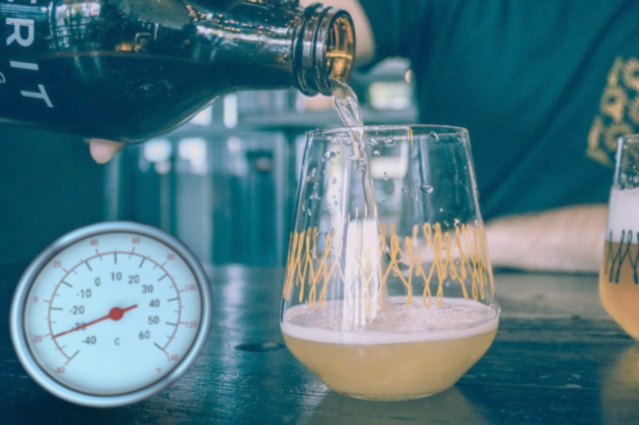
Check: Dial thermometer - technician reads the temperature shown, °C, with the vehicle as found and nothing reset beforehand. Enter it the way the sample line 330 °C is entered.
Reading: -30 °C
